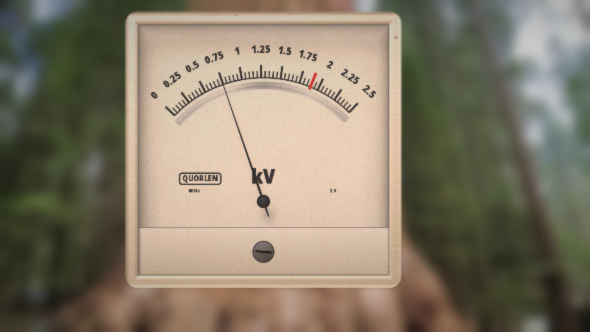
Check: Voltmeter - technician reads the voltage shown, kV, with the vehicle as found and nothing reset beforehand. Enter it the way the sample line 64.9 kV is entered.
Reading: 0.75 kV
